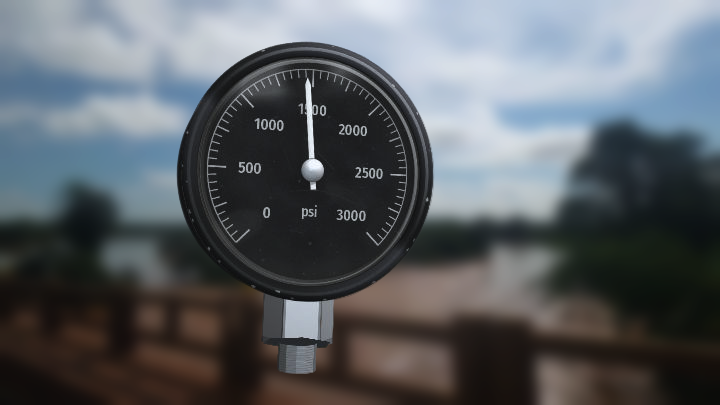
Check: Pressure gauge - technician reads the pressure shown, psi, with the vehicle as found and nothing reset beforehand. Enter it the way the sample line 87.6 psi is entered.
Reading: 1450 psi
